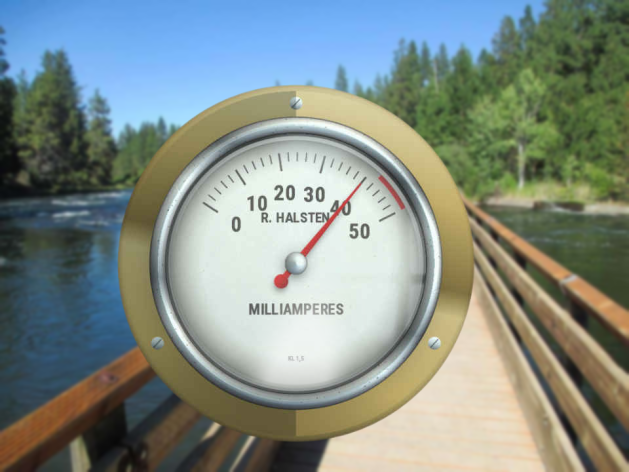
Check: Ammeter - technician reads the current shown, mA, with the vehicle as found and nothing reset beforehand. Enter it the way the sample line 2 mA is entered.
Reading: 40 mA
